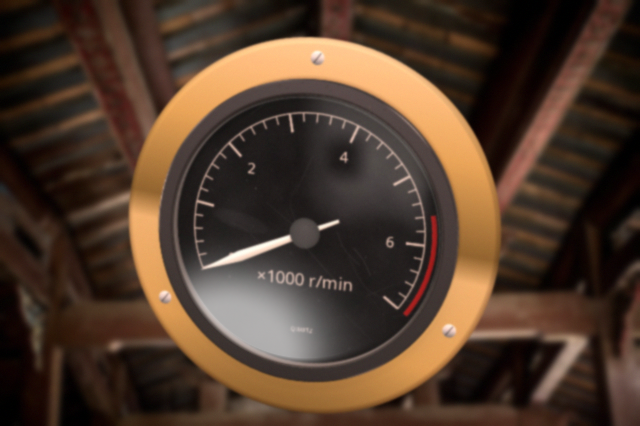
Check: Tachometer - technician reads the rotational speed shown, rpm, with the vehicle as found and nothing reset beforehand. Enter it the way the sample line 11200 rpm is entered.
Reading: 0 rpm
